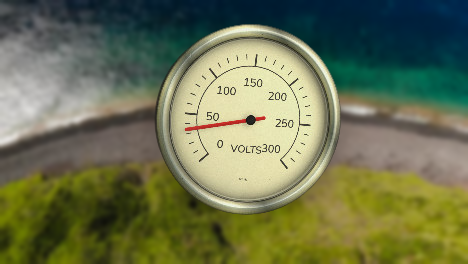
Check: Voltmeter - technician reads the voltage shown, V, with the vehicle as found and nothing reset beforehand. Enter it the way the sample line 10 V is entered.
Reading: 35 V
